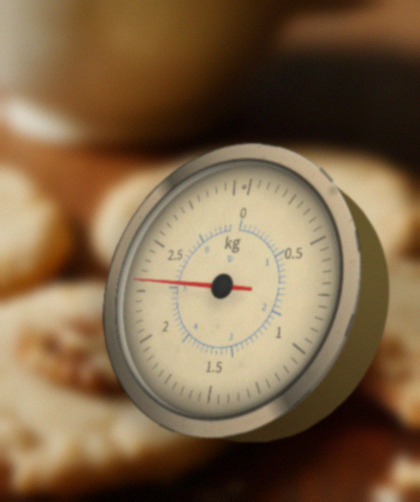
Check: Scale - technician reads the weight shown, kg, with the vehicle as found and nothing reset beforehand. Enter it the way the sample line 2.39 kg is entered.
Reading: 2.3 kg
